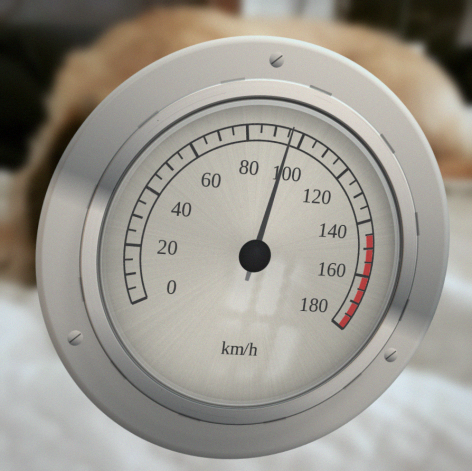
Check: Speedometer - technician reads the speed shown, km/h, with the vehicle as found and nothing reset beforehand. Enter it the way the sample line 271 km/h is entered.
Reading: 95 km/h
